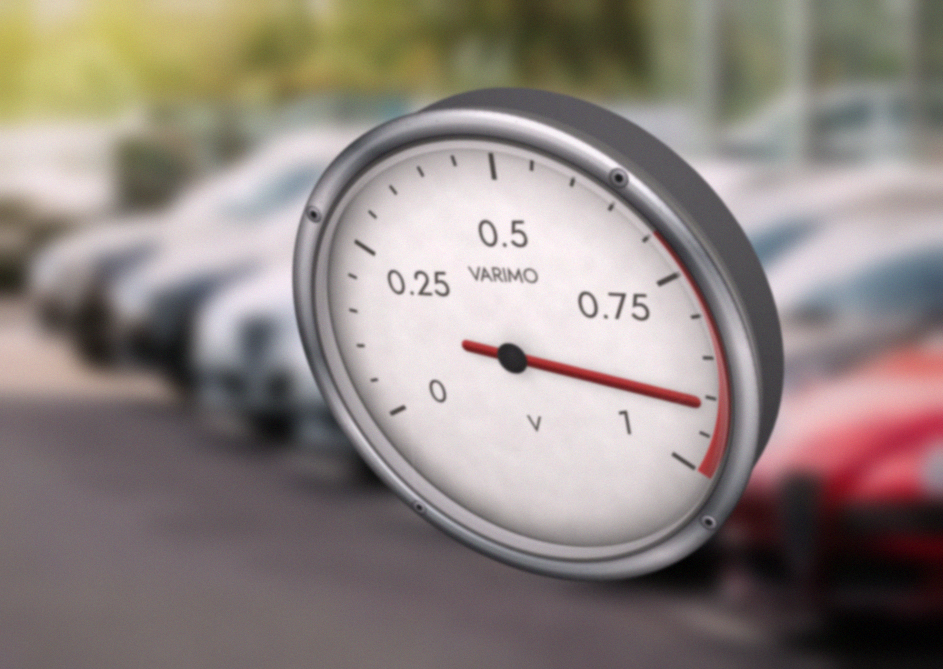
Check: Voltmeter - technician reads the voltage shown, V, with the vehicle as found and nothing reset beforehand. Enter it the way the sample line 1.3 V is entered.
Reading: 0.9 V
